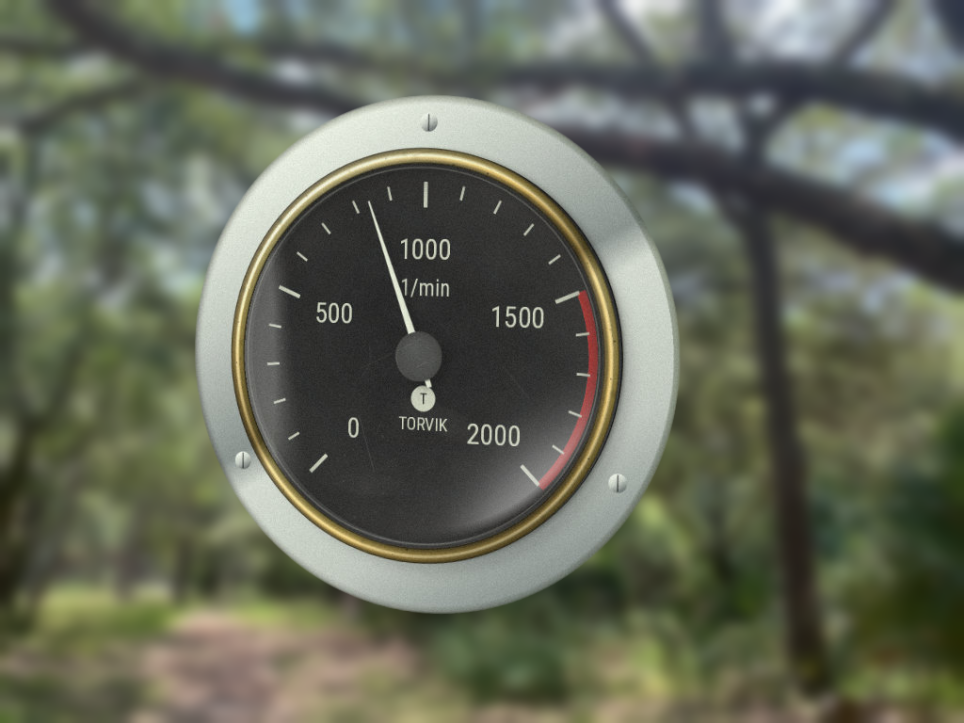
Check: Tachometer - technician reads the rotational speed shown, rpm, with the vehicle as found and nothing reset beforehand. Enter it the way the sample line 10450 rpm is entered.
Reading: 850 rpm
